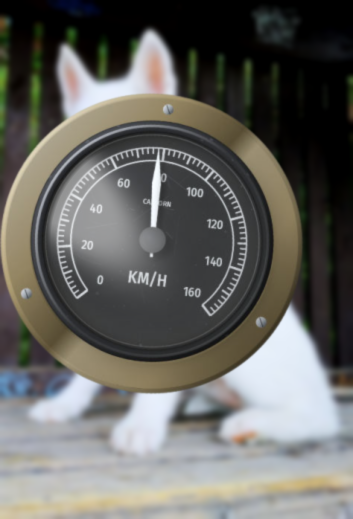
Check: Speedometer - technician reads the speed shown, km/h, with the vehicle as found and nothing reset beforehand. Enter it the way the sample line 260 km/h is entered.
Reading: 78 km/h
